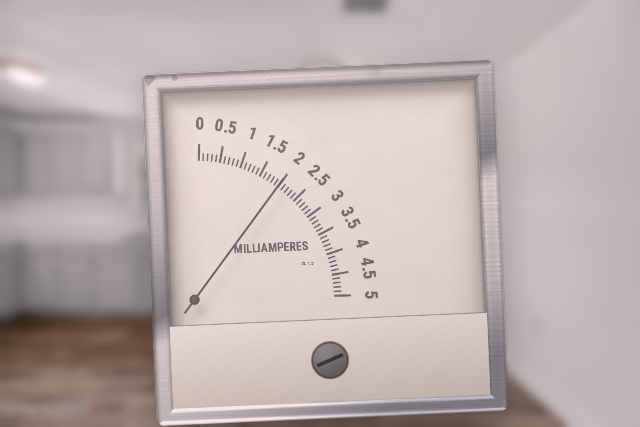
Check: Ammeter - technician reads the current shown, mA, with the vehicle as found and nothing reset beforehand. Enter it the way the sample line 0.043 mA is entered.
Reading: 2 mA
